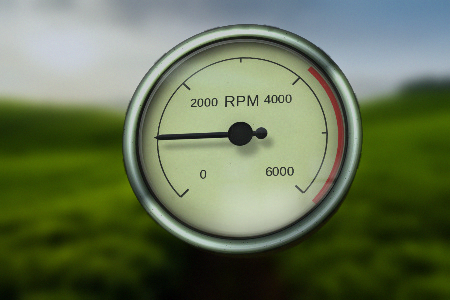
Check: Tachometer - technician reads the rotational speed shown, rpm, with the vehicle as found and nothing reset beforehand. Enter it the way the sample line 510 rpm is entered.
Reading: 1000 rpm
